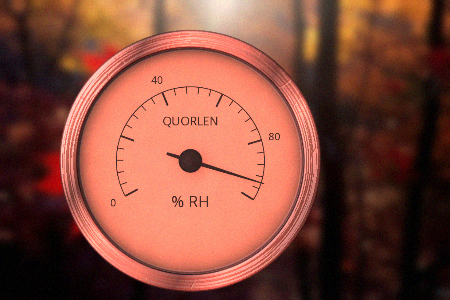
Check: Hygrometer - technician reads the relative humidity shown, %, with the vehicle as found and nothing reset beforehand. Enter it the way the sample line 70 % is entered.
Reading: 94 %
